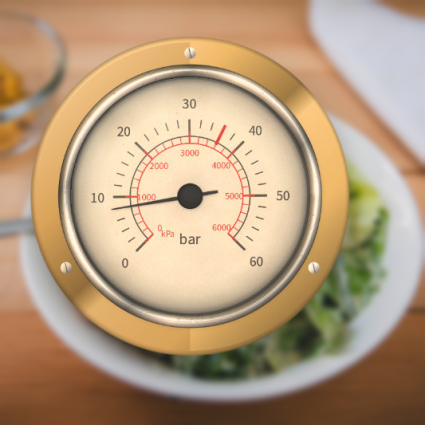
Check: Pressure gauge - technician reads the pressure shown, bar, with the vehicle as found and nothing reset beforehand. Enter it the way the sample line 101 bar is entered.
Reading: 8 bar
